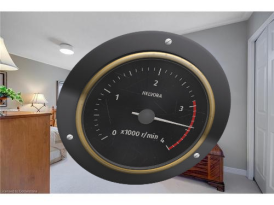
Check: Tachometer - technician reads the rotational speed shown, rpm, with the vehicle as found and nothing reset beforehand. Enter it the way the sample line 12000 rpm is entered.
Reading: 3400 rpm
